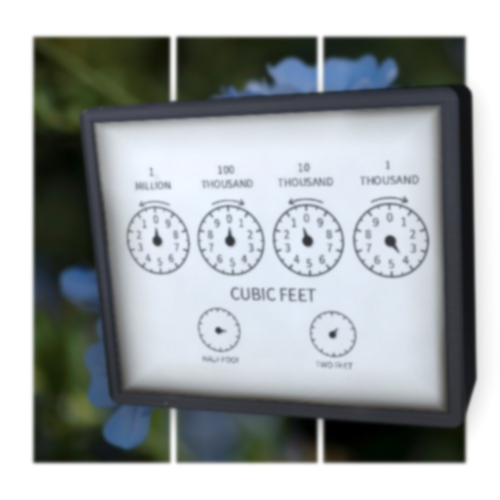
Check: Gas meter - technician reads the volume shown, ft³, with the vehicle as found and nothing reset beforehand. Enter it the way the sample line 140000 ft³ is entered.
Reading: 400 ft³
